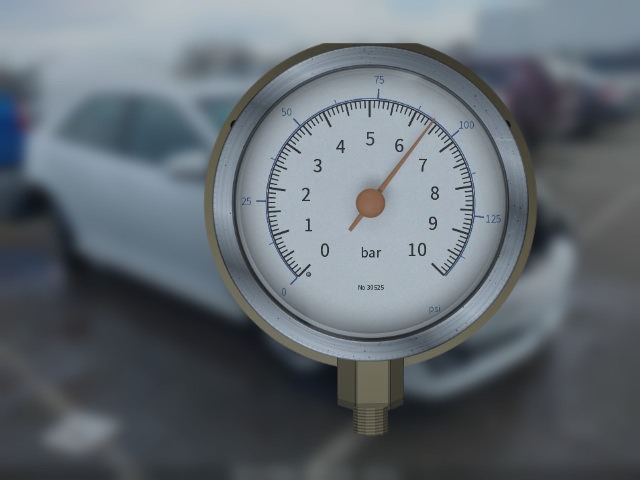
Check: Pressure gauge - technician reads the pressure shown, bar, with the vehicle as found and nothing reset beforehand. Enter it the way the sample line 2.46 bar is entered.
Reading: 6.4 bar
